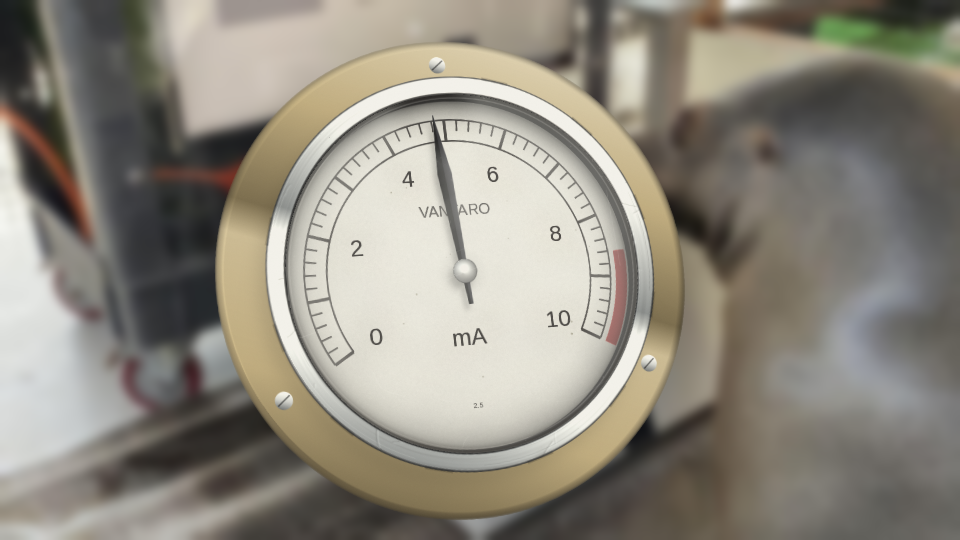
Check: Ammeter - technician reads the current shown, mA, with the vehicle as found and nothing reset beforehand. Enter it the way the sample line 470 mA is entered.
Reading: 4.8 mA
